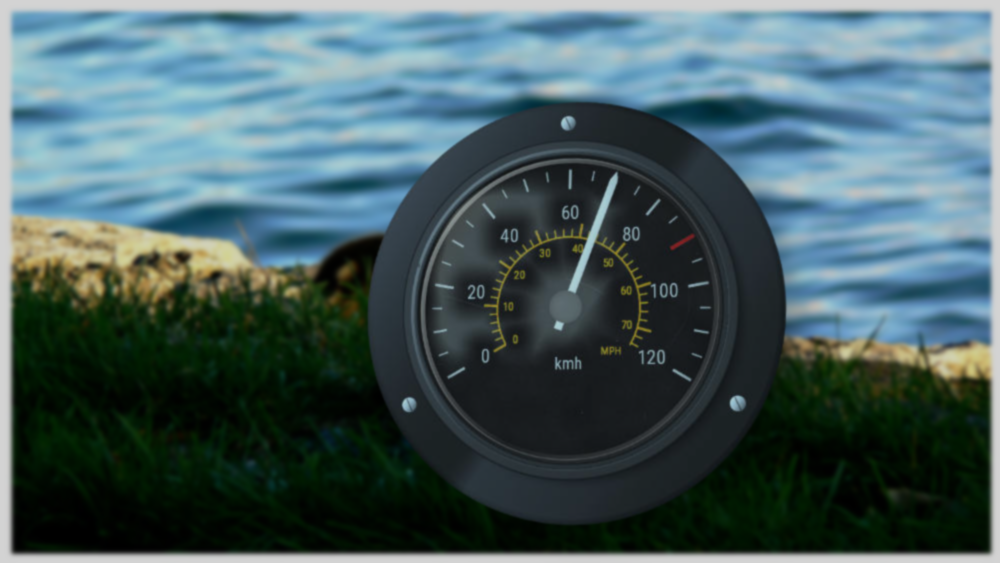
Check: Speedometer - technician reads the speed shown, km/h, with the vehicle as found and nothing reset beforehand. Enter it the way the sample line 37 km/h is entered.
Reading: 70 km/h
